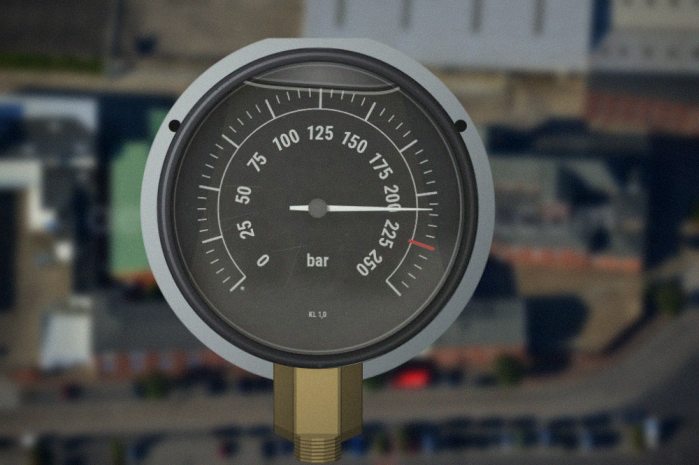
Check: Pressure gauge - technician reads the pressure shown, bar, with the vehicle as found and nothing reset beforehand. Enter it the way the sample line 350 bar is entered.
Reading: 207.5 bar
